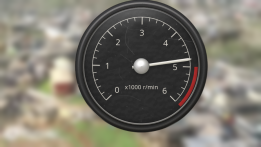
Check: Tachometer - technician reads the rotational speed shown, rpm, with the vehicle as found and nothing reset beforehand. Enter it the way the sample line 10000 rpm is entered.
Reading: 4800 rpm
